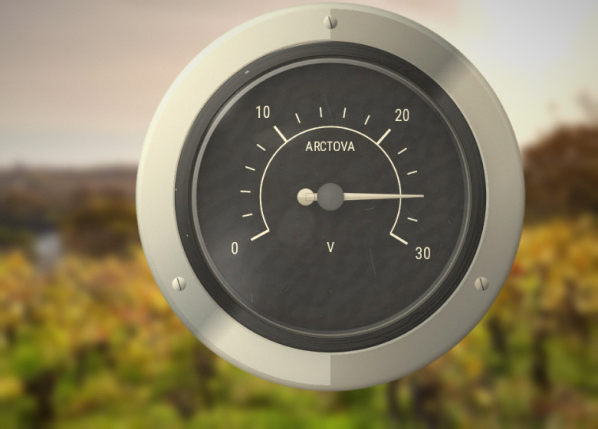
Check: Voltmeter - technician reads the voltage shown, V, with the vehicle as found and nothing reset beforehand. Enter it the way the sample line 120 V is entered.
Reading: 26 V
